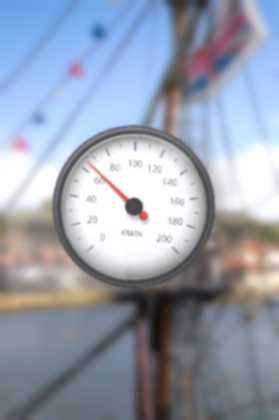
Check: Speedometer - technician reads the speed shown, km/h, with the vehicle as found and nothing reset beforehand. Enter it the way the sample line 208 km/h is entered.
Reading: 65 km/h
